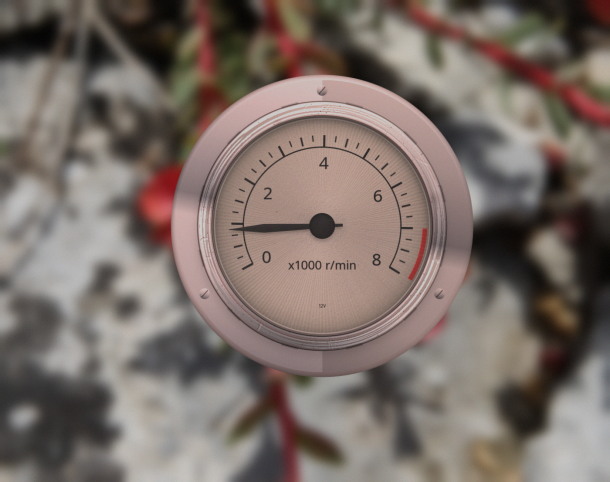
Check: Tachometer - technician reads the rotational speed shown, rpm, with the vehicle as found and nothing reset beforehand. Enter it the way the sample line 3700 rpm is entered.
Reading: 875 rpm
